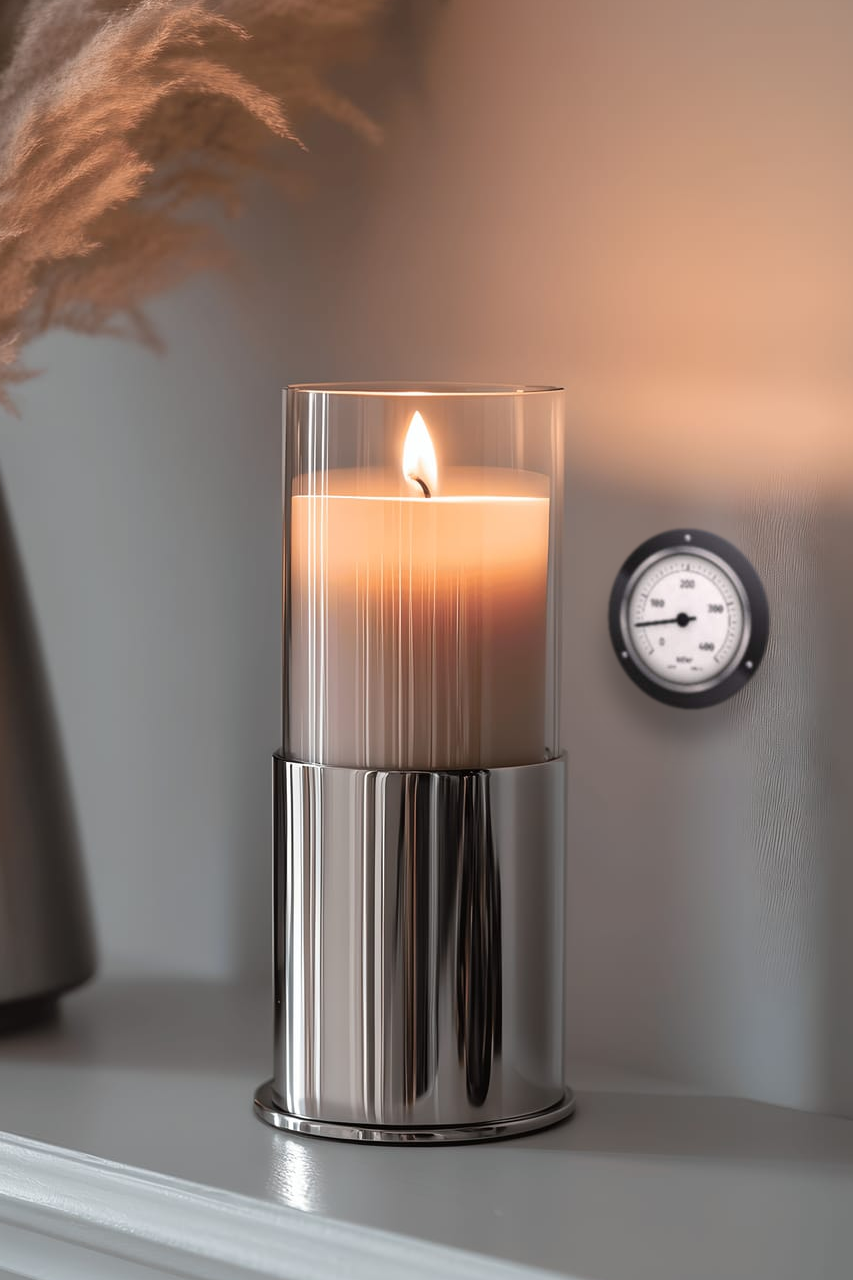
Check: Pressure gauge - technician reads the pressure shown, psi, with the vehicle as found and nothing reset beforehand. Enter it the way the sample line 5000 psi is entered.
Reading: 50 psi
